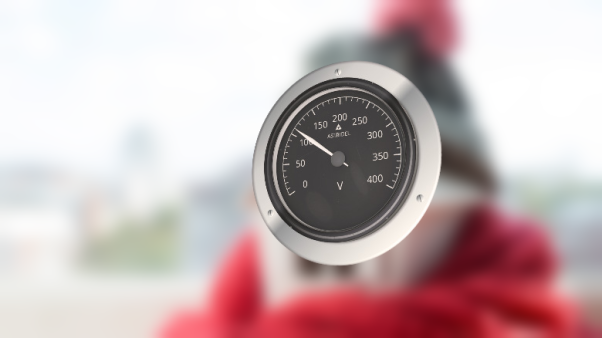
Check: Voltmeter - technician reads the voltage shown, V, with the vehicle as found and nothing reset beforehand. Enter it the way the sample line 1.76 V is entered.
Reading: 110 V
